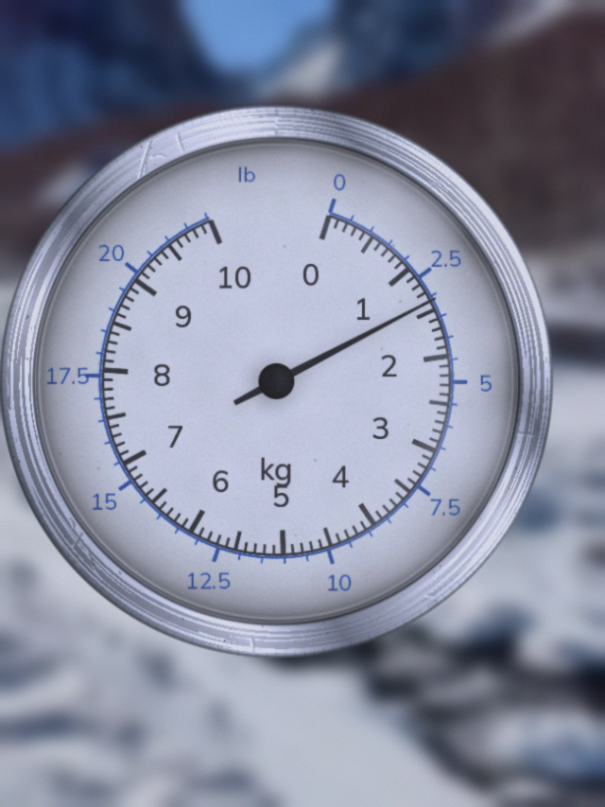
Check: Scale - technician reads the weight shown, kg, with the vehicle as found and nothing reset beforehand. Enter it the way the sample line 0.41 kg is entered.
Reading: 1.4 kg
